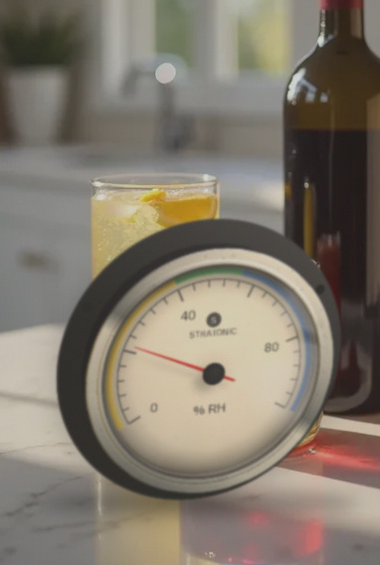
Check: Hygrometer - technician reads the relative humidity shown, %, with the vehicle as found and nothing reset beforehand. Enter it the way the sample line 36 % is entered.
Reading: 22 %
